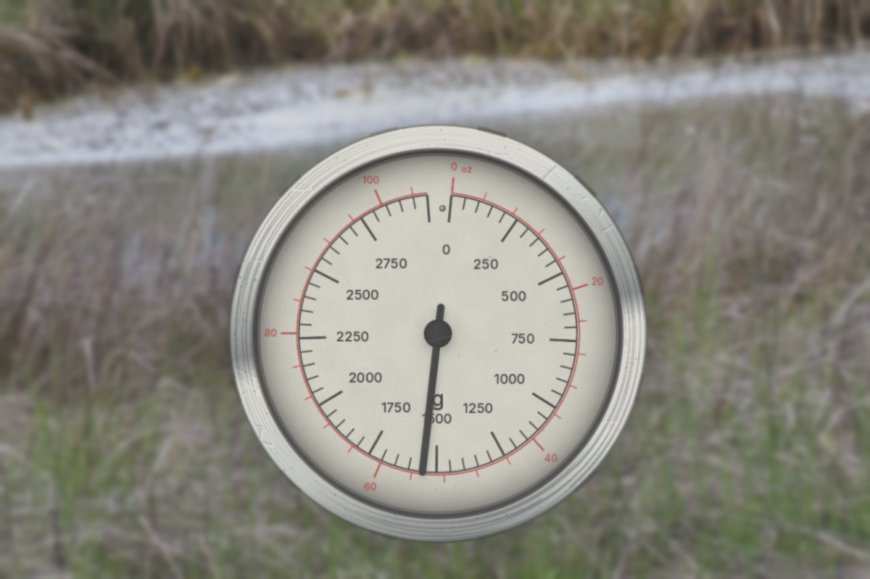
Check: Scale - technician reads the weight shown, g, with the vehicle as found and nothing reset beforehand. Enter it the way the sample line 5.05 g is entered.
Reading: 1550 g
